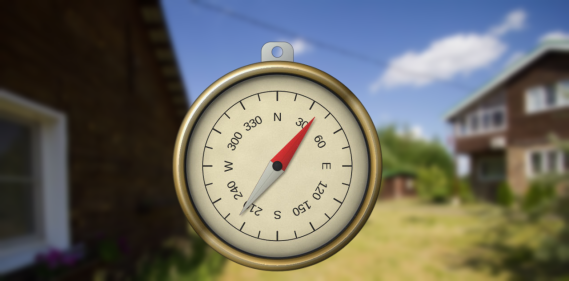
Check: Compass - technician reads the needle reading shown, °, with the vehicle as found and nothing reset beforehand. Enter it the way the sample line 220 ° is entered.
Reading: 37.5 °
